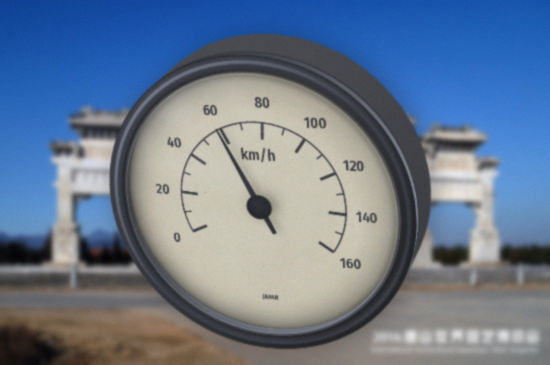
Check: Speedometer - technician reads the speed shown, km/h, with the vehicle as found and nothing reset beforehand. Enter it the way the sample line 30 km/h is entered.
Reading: 60 km/h
